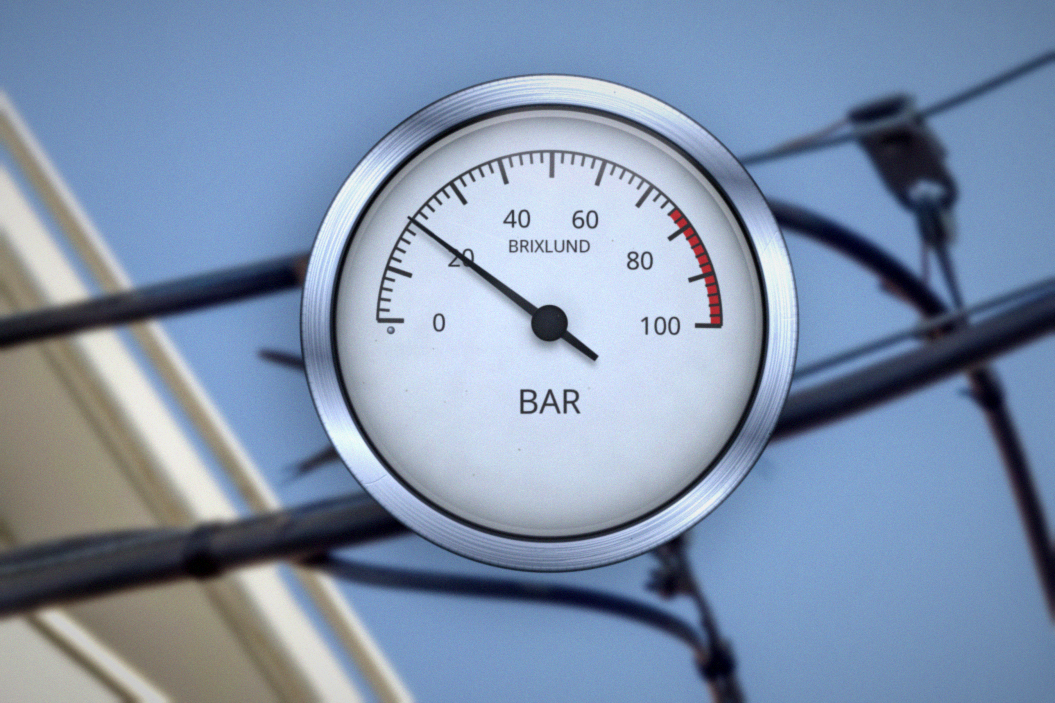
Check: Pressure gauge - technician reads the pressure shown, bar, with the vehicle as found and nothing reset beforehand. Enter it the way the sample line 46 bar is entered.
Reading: 20 bar
